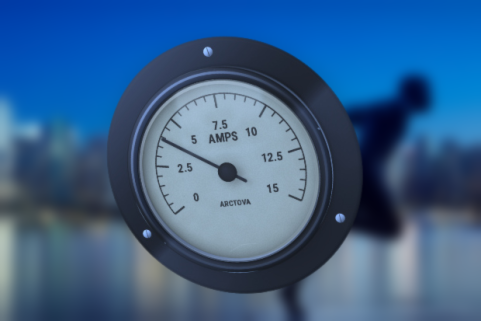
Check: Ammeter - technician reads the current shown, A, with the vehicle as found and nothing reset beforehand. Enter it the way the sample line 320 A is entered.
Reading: 4 A
